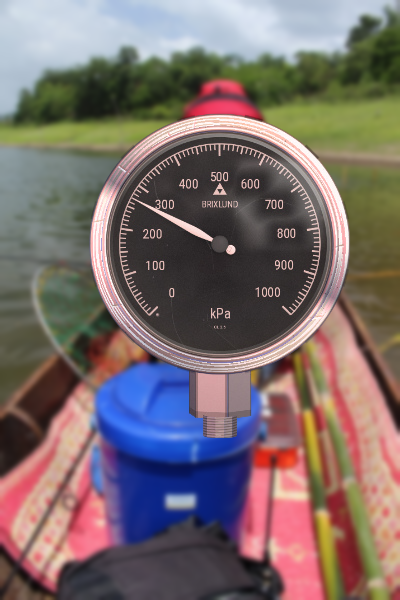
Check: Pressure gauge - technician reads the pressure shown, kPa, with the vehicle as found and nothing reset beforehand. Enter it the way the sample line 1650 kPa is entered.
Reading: 270 kPa
